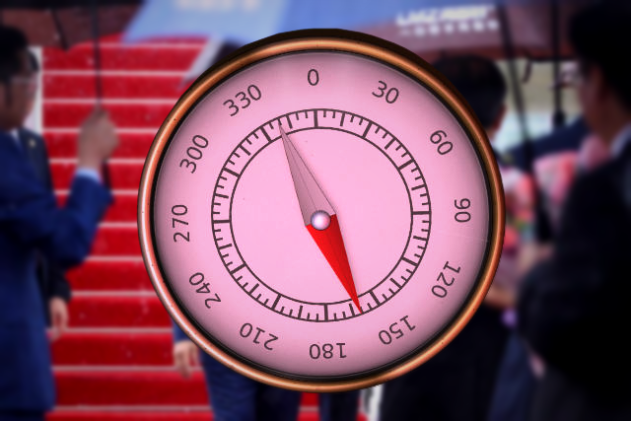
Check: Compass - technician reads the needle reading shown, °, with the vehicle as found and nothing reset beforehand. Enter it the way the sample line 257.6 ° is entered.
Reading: 160 °
